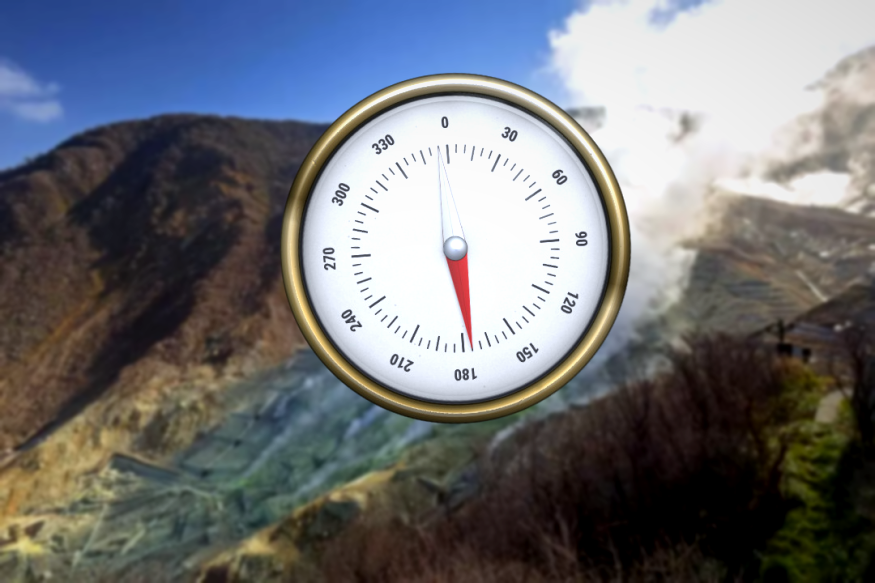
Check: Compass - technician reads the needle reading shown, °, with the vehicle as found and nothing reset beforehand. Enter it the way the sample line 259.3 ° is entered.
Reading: 175 °
